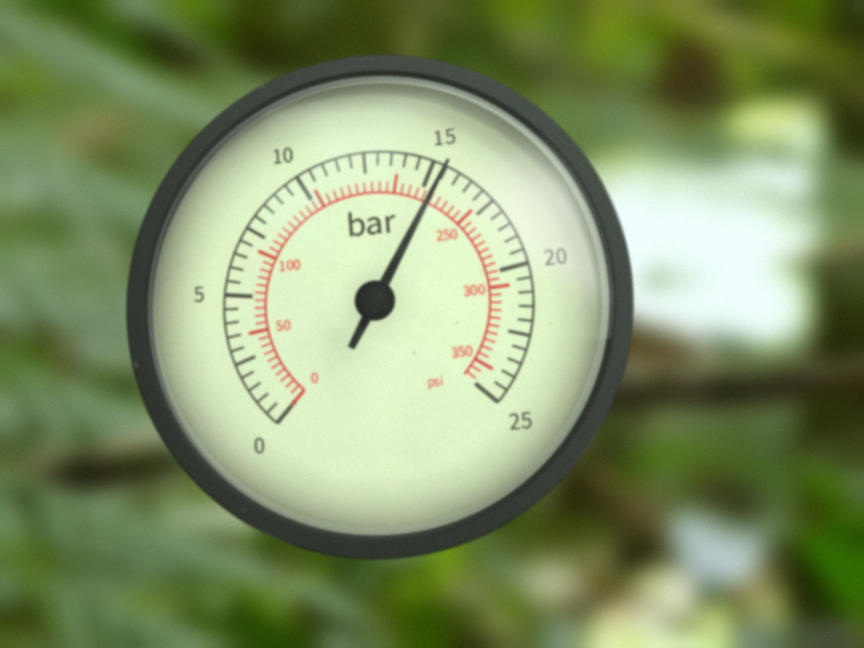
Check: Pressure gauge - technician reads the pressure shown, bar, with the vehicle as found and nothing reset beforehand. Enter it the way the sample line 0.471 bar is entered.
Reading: 15.5 bar
